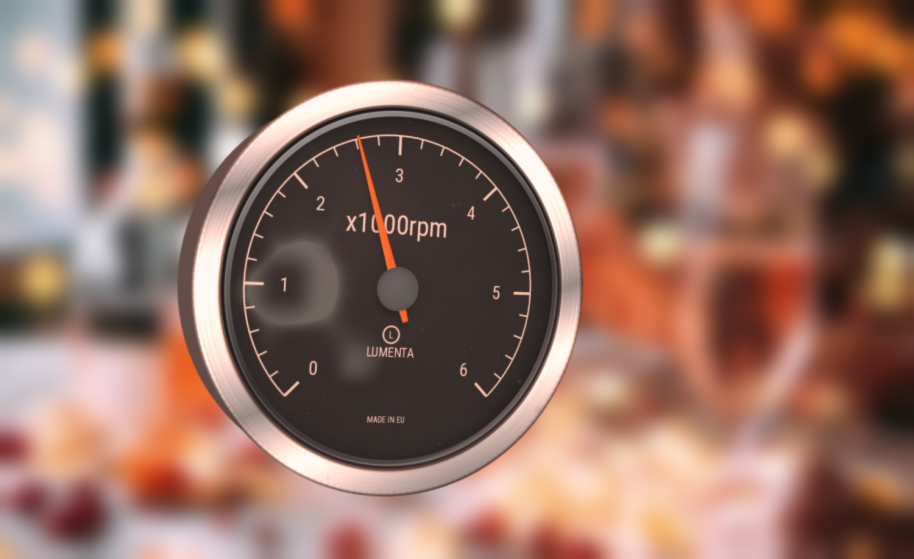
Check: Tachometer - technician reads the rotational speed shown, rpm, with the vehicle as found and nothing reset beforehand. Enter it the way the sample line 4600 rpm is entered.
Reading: 2600 rpm
